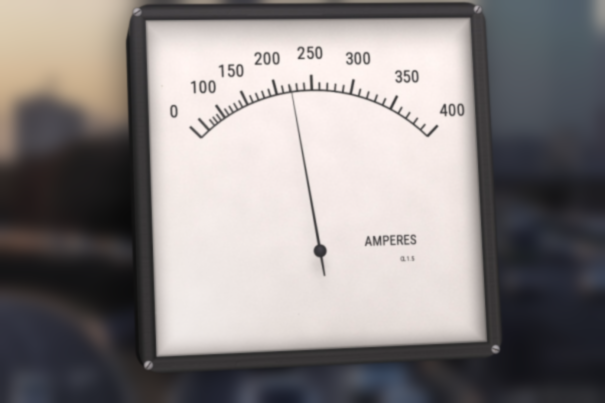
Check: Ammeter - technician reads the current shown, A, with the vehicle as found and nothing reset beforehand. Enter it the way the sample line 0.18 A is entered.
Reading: 220 A
